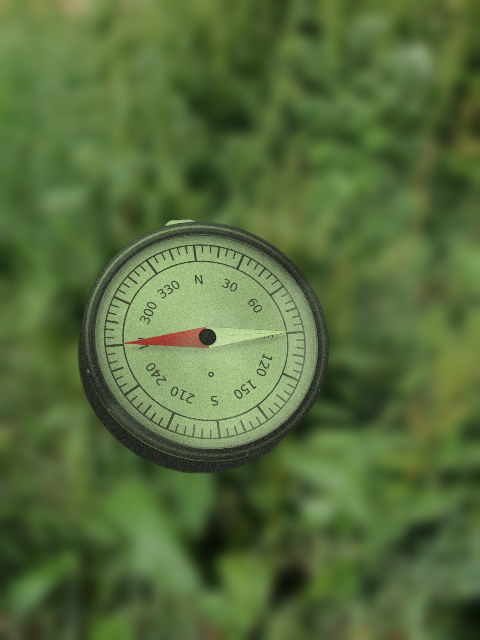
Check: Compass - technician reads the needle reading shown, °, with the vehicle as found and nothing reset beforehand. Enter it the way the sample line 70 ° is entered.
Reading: 270 °
